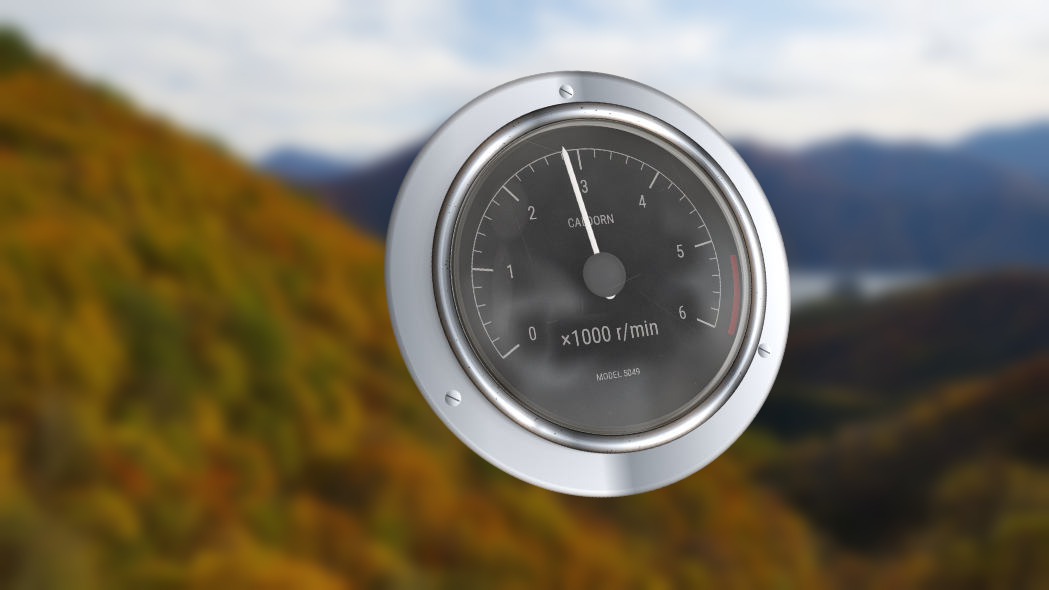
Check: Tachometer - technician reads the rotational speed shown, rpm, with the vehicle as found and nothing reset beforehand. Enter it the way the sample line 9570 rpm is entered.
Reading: 2800 rpm
